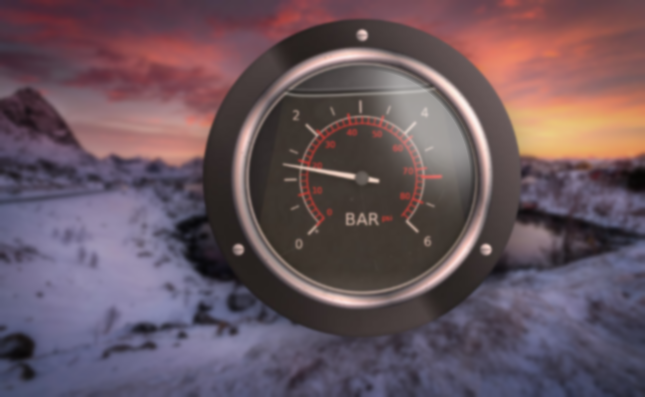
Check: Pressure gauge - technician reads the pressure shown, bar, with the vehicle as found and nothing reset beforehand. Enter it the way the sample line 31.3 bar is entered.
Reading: 1.25 bar
